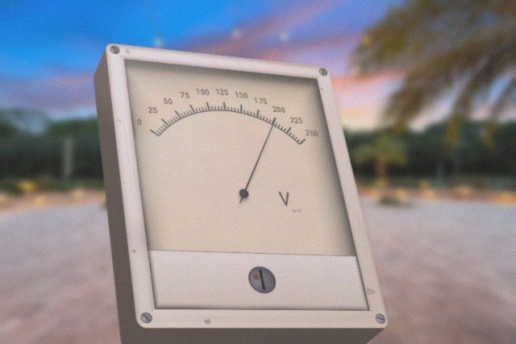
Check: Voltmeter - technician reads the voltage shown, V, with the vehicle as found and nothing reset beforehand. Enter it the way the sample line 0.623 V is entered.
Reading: 200 V
